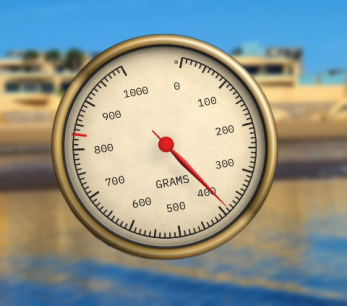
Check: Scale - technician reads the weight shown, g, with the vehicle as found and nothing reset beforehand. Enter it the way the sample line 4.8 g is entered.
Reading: 390 g
